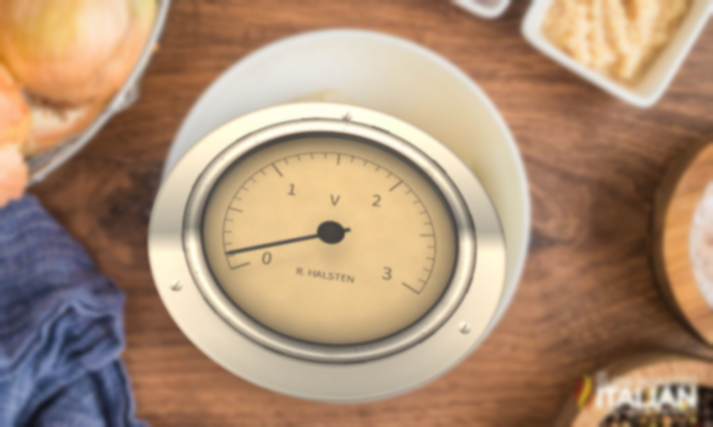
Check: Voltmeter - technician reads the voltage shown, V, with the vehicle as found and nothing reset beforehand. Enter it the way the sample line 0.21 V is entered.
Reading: 0.1 V
